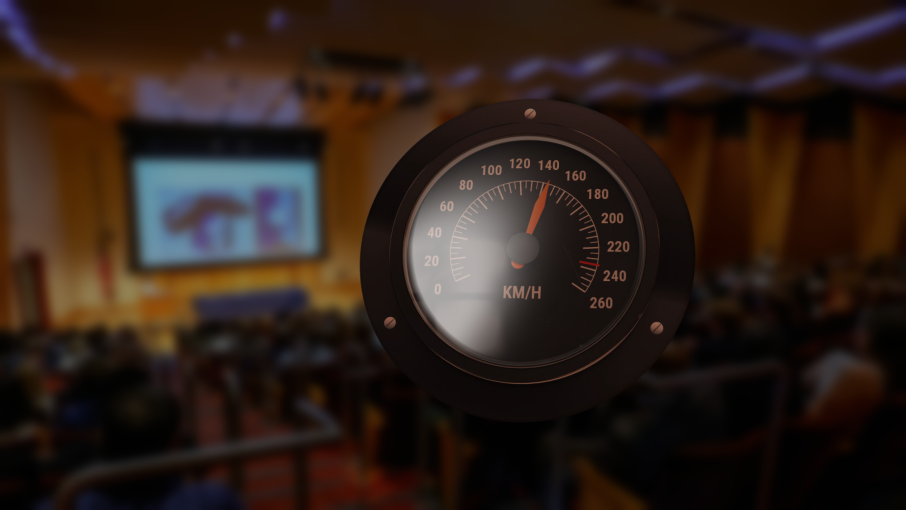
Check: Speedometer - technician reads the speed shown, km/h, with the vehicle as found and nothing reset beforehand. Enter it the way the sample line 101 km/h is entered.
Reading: 145 km/h
